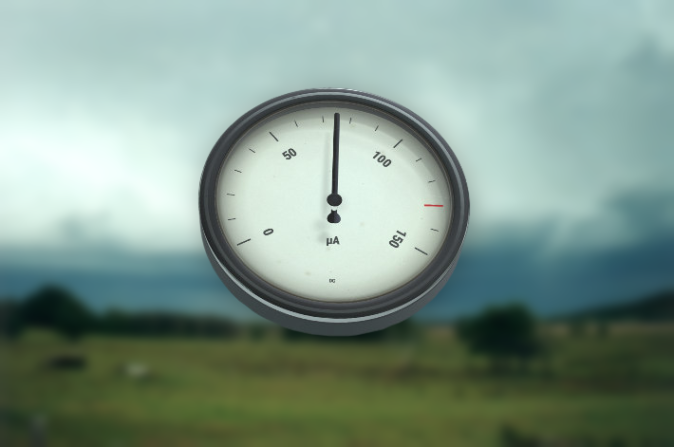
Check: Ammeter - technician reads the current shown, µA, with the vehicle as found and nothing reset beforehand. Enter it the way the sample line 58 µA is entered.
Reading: 75 µA
